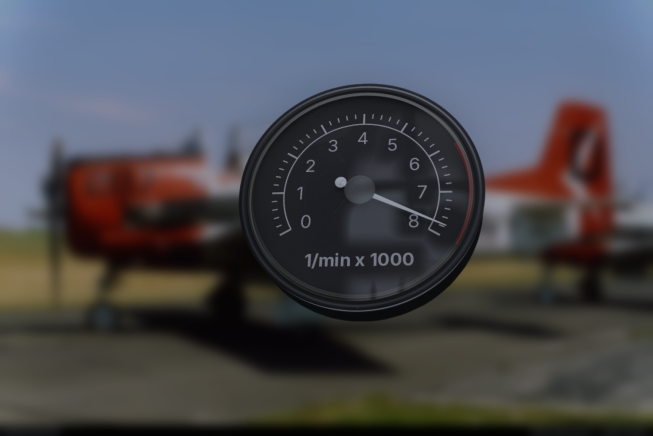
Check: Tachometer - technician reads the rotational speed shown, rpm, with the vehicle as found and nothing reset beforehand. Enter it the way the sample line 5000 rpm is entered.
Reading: 7800 rpm
